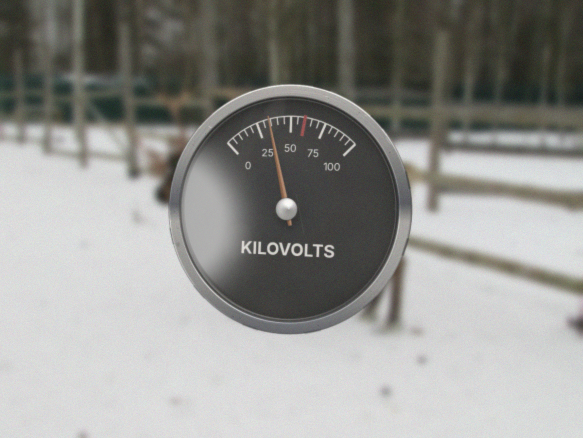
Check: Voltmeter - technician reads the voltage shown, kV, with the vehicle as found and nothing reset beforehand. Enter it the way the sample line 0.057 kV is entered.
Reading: 35 kV
